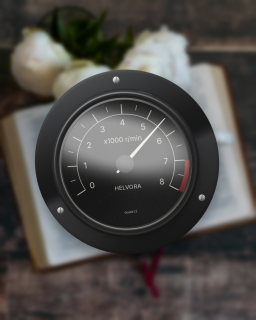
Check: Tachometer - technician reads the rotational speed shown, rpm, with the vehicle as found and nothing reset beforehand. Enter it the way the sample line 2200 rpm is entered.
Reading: 5500 rpm
